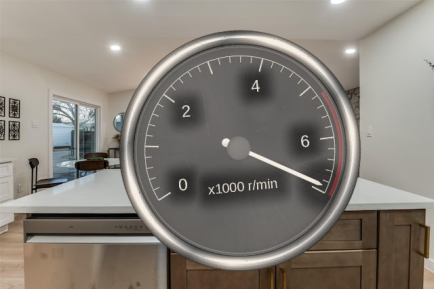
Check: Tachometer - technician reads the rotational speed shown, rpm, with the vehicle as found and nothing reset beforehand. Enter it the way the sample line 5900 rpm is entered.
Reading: 6900 rpm
